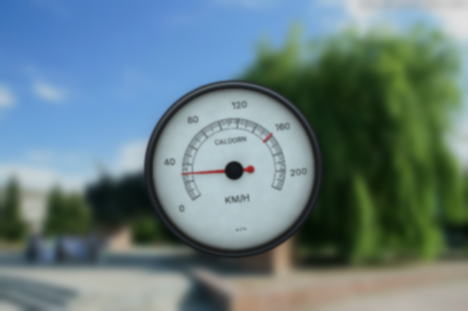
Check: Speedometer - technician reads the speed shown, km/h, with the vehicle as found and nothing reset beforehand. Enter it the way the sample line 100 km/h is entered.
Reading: 30 km/h
